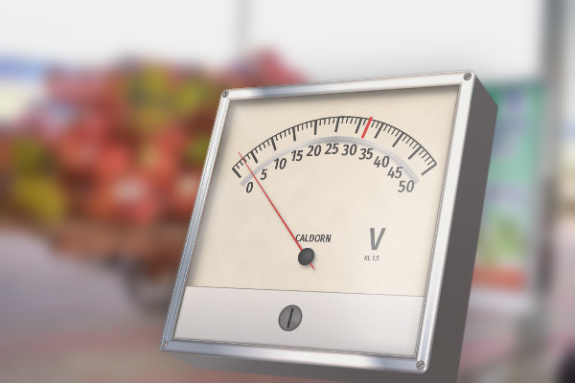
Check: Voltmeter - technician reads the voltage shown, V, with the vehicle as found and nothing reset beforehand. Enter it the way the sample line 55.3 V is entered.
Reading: 3 V
